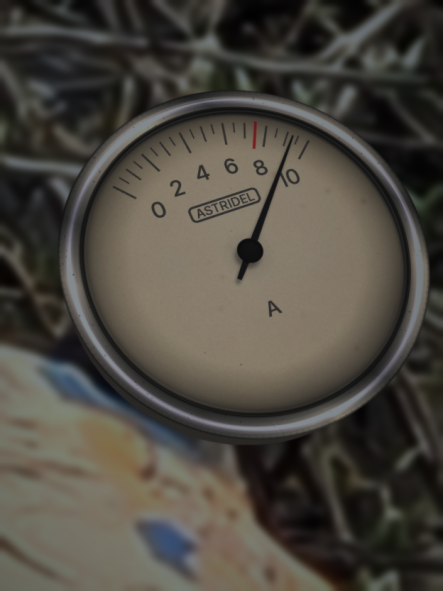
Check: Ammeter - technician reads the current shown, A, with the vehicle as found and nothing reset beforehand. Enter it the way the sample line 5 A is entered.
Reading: 9.25 A
